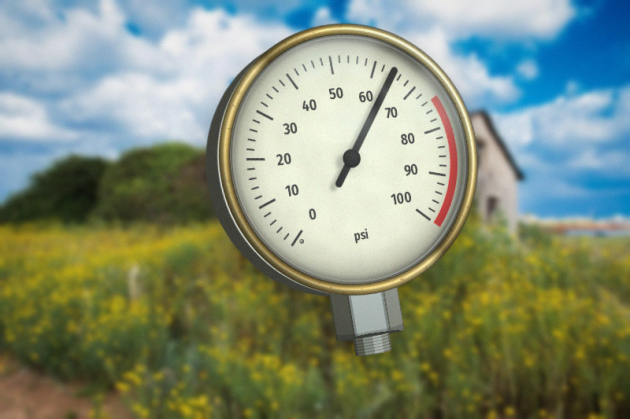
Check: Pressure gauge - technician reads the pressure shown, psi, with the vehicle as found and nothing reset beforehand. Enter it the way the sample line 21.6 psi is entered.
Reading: 64 psi
